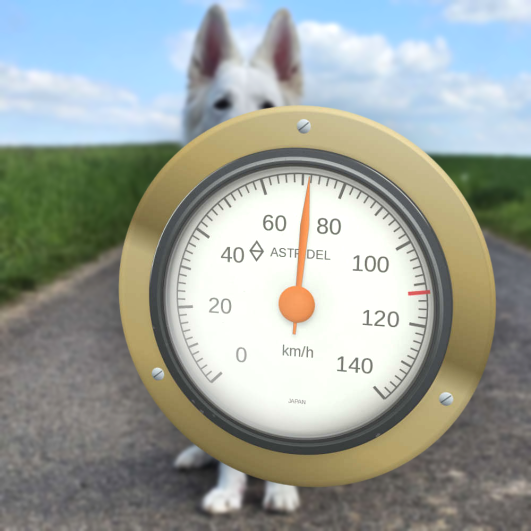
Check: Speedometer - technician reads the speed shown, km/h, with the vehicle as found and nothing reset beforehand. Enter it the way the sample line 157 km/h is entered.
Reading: 72 km/h
